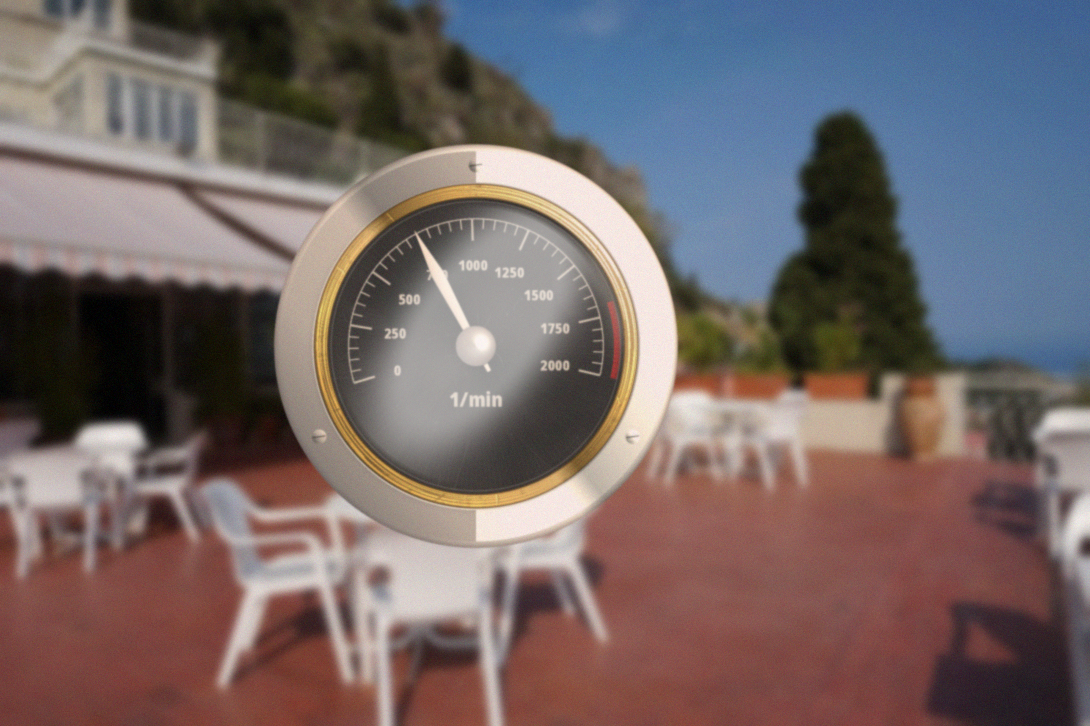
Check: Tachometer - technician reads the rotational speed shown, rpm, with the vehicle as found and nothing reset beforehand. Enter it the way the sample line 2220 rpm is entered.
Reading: 750 rpm
